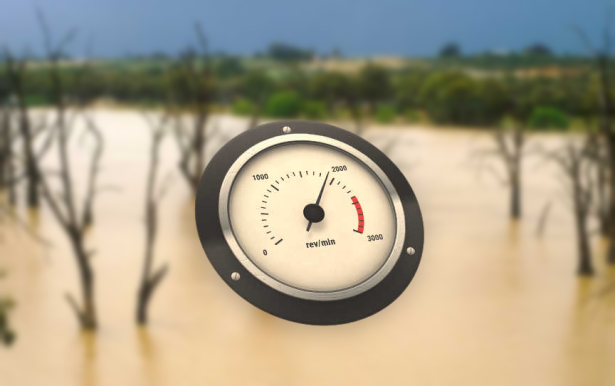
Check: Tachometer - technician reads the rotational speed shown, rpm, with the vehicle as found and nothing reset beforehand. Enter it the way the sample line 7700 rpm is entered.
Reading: 1900 rpm
